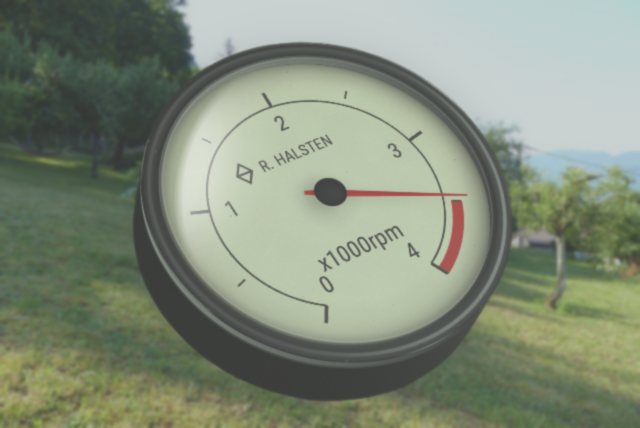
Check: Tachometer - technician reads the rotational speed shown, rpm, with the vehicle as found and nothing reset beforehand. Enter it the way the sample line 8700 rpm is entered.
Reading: 3500 rpm
